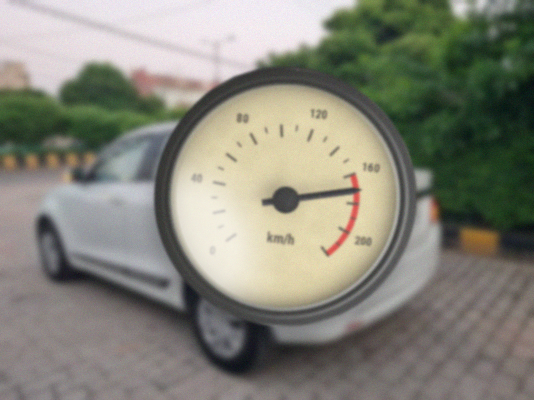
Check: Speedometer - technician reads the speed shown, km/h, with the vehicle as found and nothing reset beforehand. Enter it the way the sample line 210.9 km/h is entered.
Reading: 170 km/h
